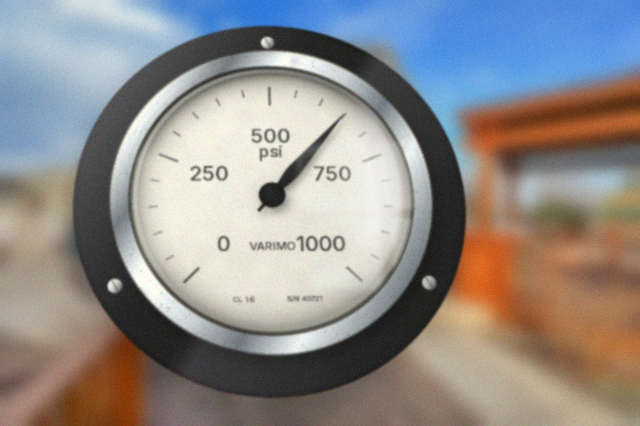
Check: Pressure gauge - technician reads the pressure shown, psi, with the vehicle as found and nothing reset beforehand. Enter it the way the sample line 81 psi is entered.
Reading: 650 psi
